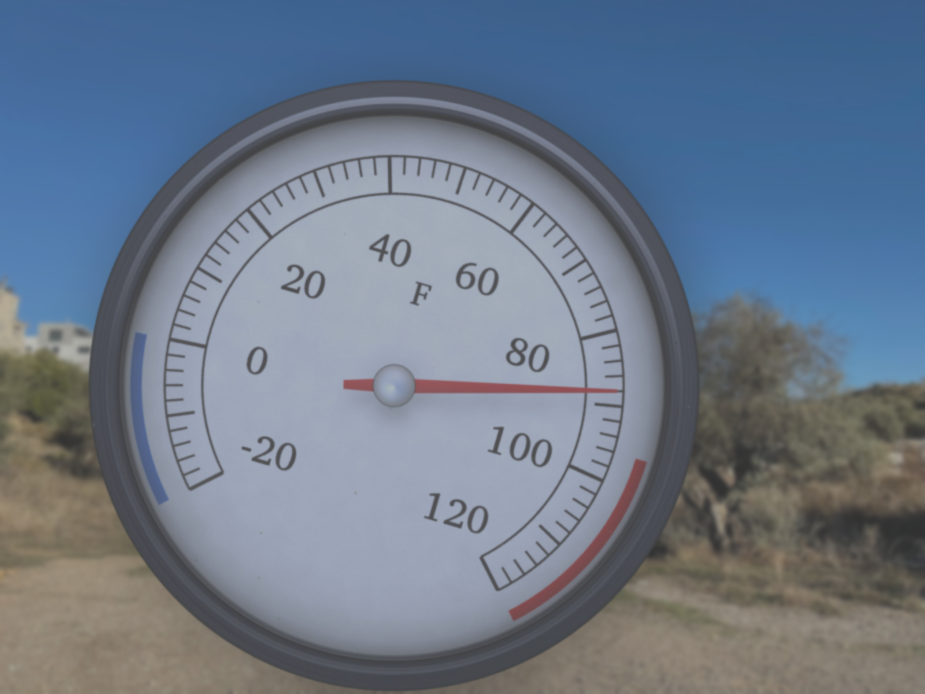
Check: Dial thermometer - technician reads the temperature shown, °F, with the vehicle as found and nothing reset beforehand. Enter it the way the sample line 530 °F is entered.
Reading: 88 °F
